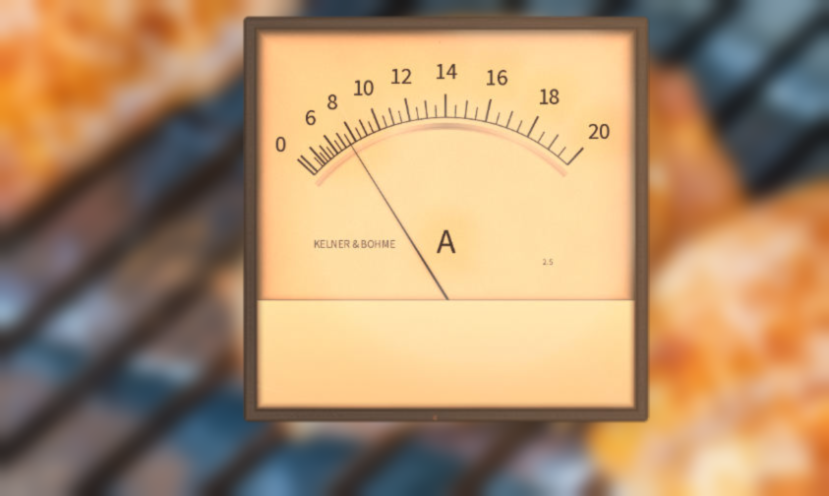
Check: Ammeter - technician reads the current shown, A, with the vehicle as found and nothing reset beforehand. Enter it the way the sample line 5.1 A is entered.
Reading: 7.5 A
